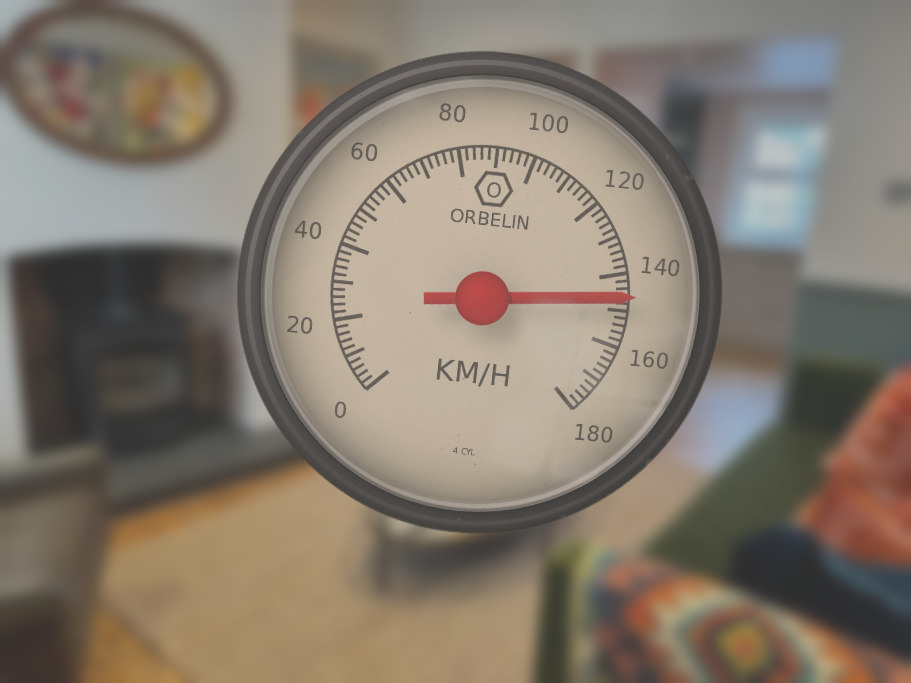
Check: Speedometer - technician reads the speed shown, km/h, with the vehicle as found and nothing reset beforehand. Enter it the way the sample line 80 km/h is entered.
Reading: 146 km/h
